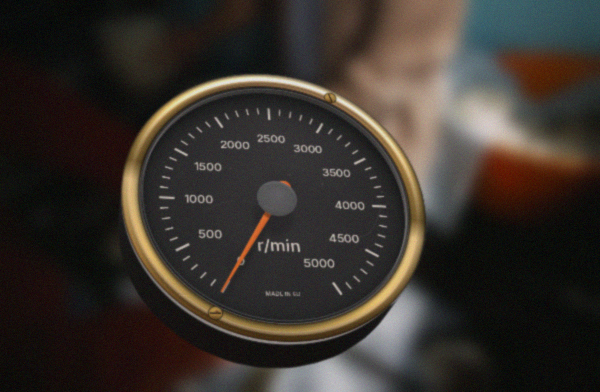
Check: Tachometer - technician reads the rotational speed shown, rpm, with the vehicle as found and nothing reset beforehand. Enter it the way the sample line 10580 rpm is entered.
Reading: 0 rpm
